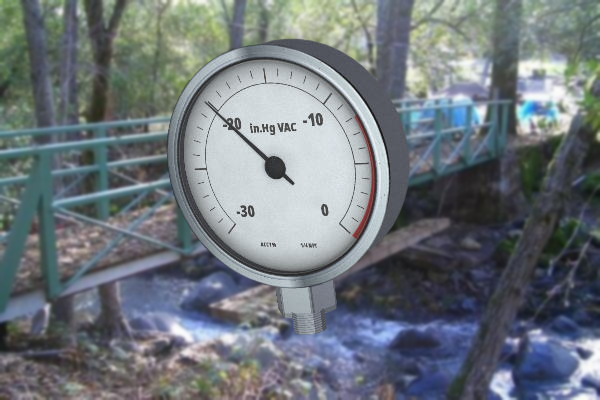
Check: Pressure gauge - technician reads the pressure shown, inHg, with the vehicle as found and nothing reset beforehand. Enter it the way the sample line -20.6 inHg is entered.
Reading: -20 inHg
